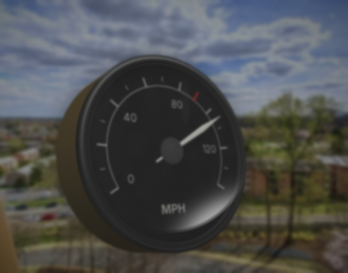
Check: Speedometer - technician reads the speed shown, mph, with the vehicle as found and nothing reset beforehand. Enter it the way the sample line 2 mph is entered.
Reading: 105 mph
